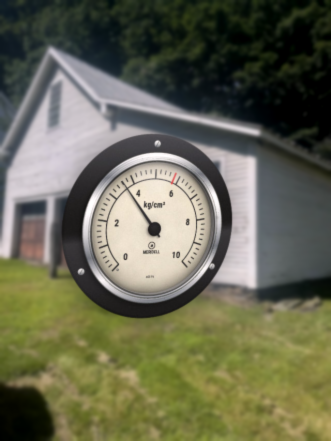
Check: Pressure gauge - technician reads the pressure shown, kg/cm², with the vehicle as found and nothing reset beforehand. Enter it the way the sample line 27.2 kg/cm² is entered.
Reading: 3.6 kg/cm²
